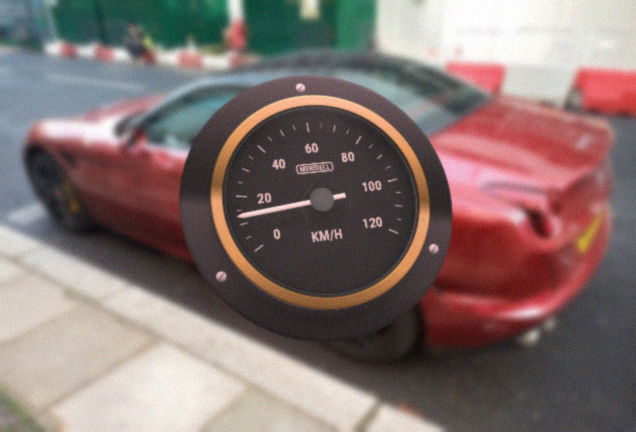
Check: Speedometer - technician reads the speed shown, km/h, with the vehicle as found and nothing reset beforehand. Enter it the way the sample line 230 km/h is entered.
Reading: 12.5 km/h
